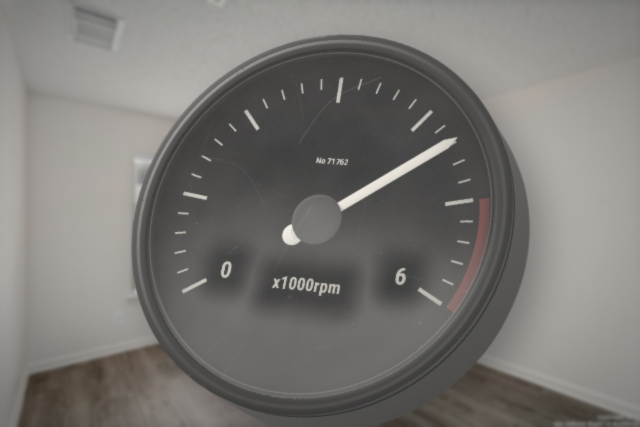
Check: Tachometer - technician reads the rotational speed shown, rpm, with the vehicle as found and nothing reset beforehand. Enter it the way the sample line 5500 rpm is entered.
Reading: 4400 rpm
